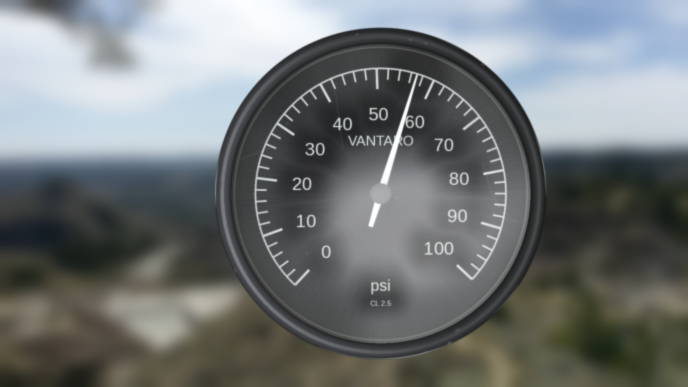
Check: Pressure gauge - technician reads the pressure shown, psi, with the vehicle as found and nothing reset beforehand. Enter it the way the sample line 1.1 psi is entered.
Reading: 57 psi
